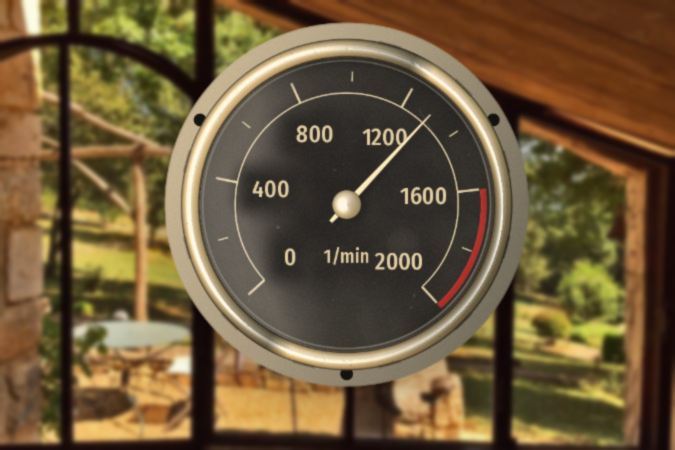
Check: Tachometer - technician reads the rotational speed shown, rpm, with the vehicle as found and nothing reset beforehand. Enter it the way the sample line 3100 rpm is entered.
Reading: 1300 rpm
